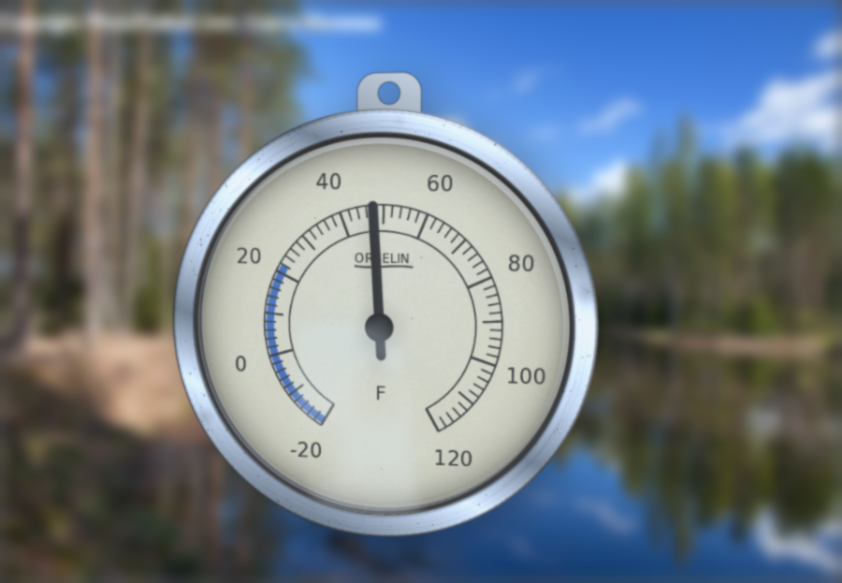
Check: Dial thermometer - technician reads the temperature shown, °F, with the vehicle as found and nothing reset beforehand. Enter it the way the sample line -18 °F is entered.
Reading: 48 °F
